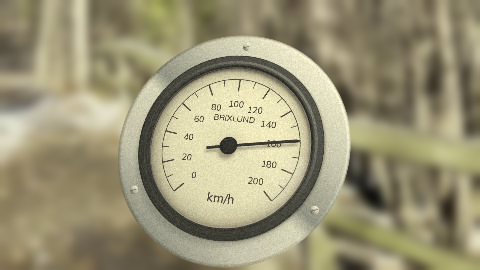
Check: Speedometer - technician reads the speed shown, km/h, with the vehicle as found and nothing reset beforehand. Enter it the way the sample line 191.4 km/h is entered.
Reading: 160 km/h
